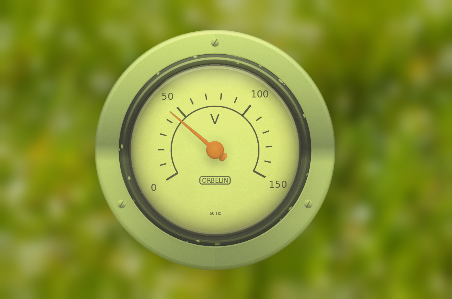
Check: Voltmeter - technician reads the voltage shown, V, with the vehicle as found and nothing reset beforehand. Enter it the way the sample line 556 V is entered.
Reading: 45 V
